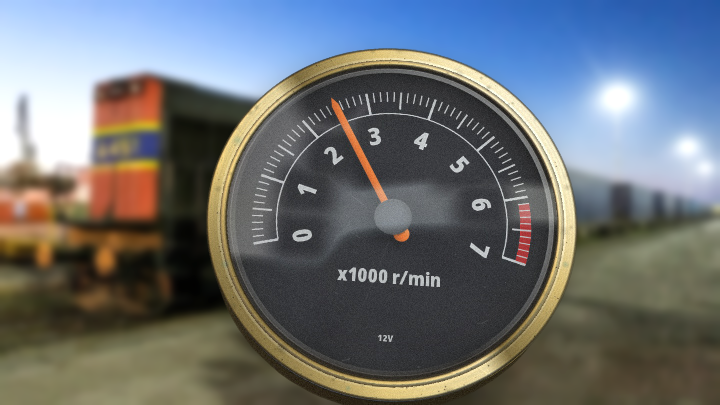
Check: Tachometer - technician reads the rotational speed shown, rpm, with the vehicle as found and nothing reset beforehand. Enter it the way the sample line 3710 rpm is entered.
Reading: 2500 rpm
